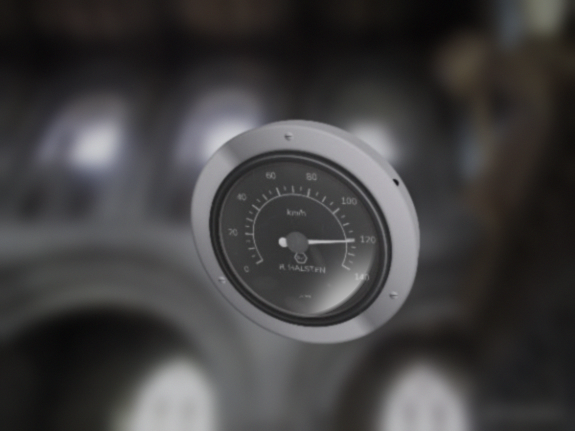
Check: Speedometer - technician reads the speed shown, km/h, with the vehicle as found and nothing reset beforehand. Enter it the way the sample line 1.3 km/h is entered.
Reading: 120 km/h
